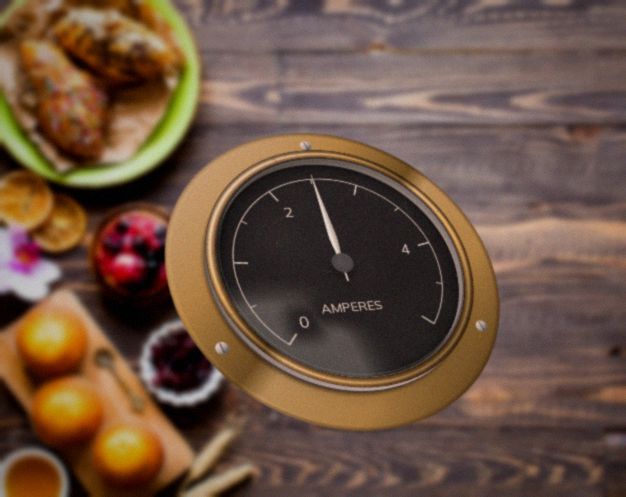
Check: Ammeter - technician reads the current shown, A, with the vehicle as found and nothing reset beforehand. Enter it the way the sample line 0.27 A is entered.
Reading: 2.5 A
